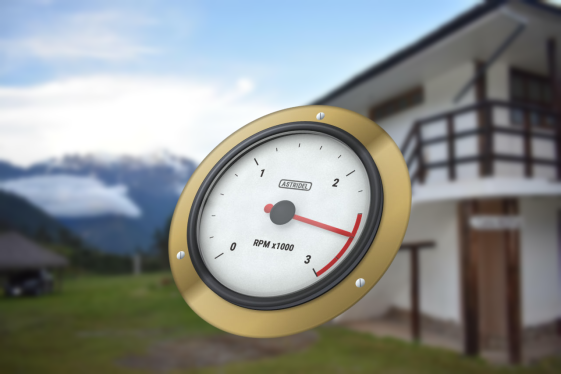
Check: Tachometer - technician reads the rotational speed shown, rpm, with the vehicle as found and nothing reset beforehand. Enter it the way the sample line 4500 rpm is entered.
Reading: 2600 rpm
